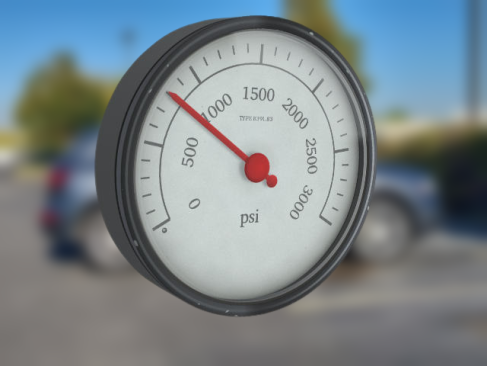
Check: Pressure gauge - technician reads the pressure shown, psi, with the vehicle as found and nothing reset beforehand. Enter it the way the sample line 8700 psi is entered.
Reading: 800 psi
